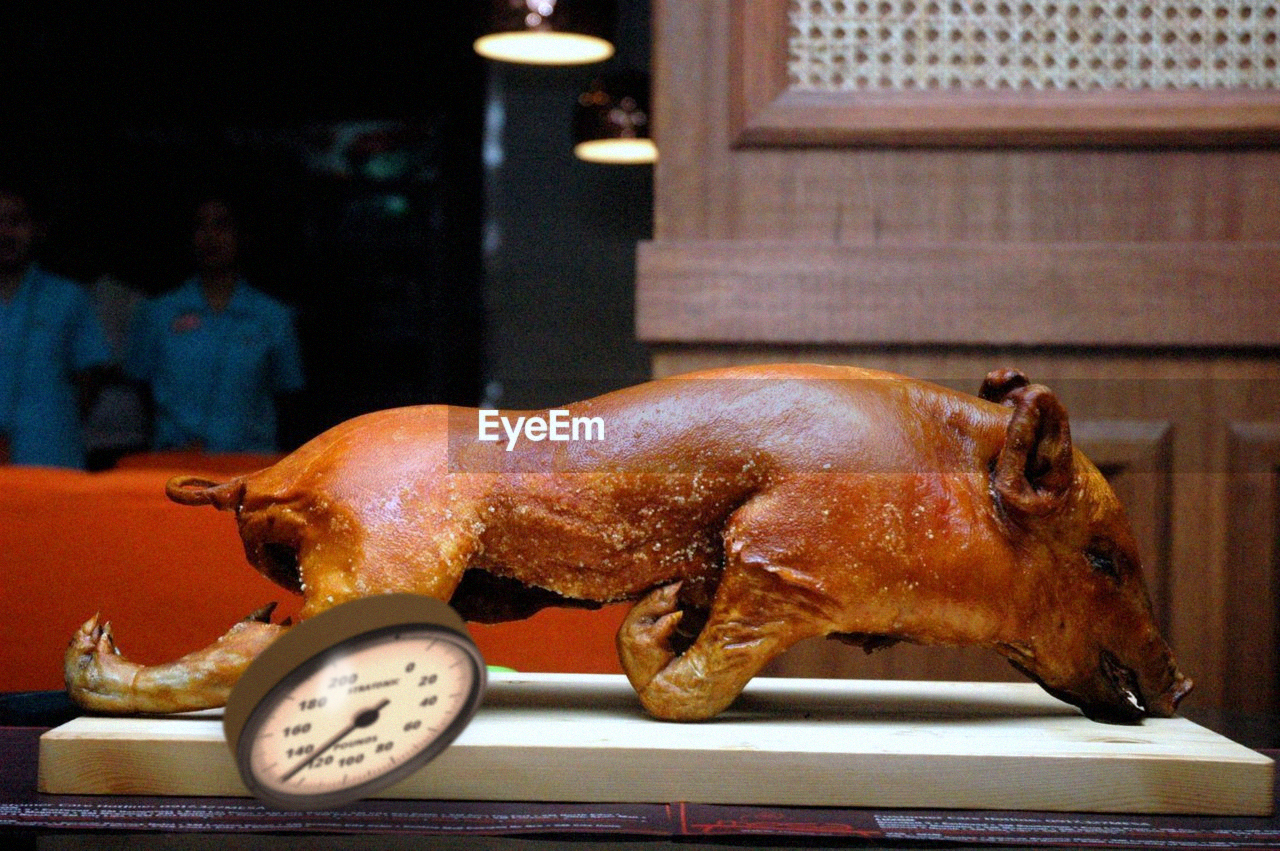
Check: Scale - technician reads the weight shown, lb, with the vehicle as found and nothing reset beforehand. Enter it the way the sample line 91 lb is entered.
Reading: 130 lb
